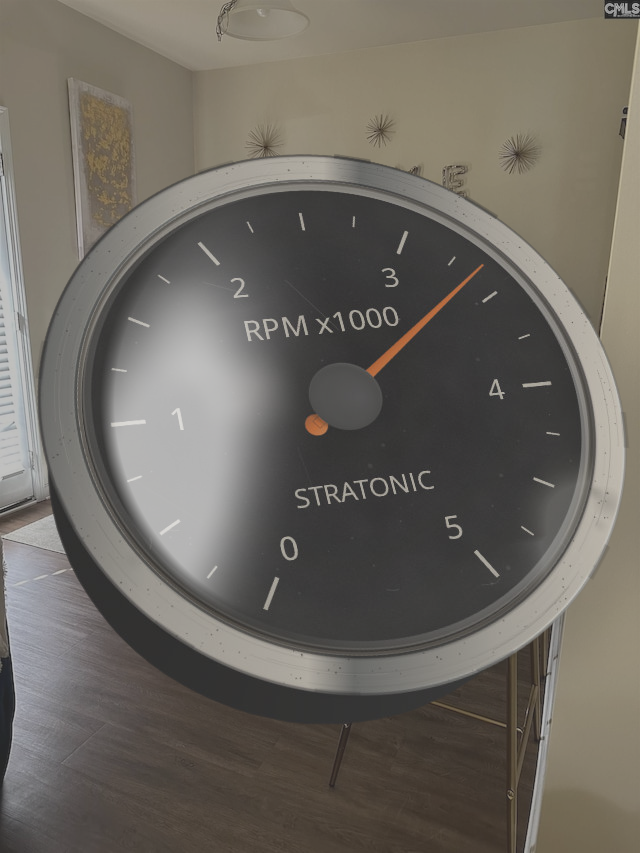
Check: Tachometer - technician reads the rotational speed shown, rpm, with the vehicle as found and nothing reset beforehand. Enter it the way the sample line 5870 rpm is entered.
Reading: 3375 rpm
